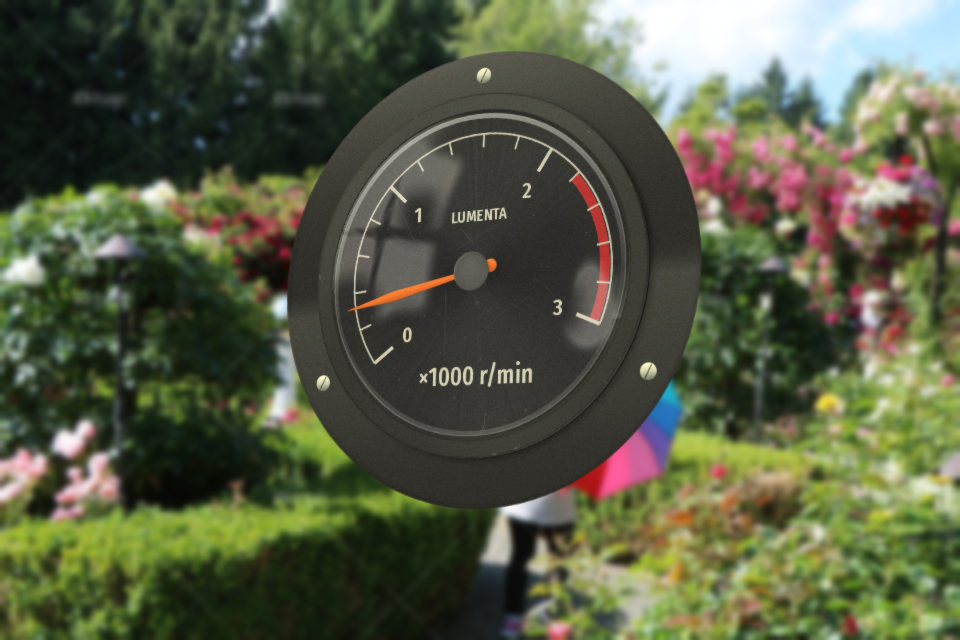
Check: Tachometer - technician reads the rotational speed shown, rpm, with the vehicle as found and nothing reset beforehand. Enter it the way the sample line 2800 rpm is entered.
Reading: 300 rpm
